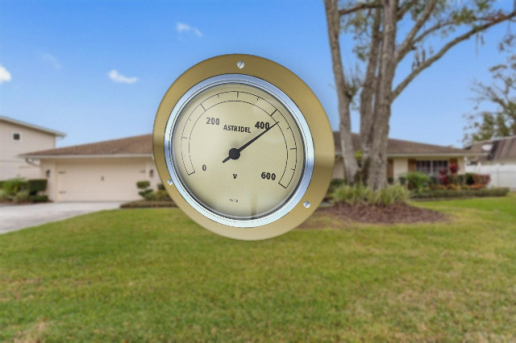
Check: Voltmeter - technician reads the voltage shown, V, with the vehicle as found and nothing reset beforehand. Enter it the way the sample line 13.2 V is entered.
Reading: 425 V
